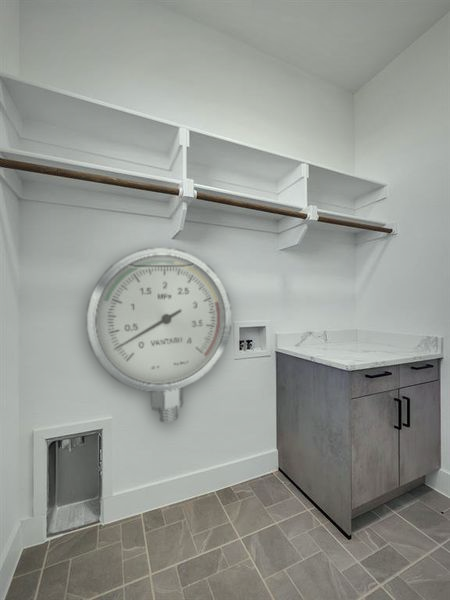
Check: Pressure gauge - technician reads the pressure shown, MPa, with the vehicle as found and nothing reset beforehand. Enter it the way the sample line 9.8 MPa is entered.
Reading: 0.25 MPa
